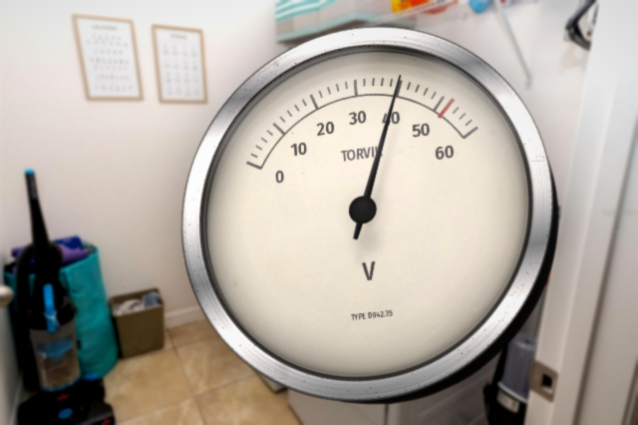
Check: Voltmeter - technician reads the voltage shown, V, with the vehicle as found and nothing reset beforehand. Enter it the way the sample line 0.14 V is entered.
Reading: 40 V
